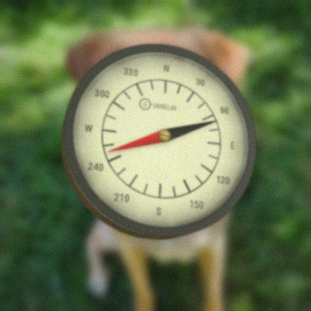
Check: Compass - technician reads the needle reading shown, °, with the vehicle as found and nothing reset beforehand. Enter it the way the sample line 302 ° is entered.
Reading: 247.5 °
